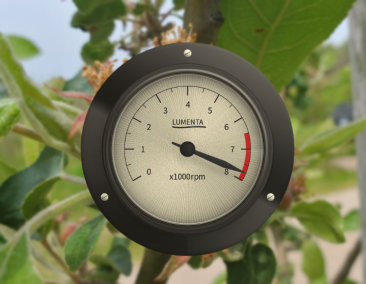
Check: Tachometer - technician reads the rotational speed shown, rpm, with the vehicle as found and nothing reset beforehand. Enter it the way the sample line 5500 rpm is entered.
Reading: 7750 rpm
